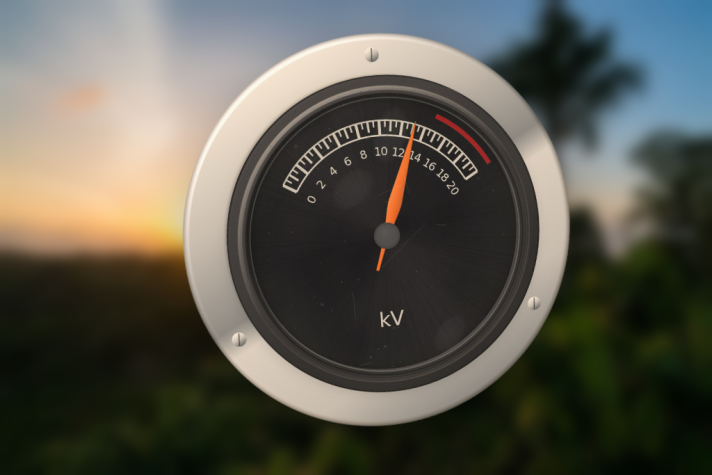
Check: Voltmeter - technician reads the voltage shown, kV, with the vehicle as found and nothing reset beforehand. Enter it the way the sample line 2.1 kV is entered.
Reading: 13 kV
